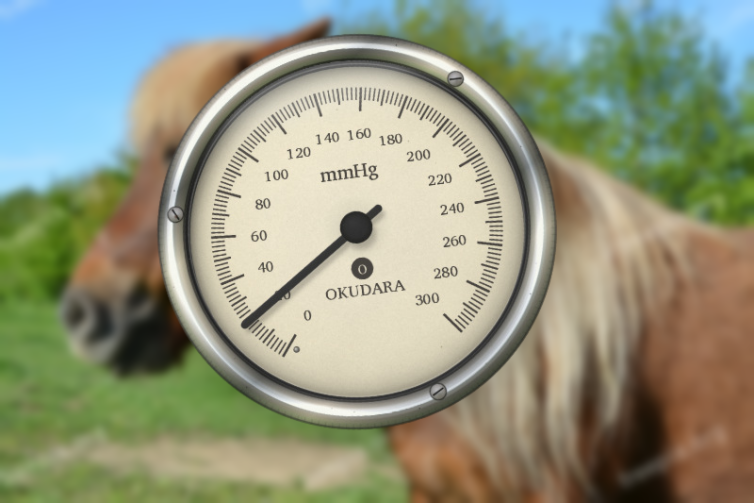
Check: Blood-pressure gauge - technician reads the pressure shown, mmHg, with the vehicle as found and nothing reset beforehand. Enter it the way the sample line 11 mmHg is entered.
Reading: 20 mmHg
